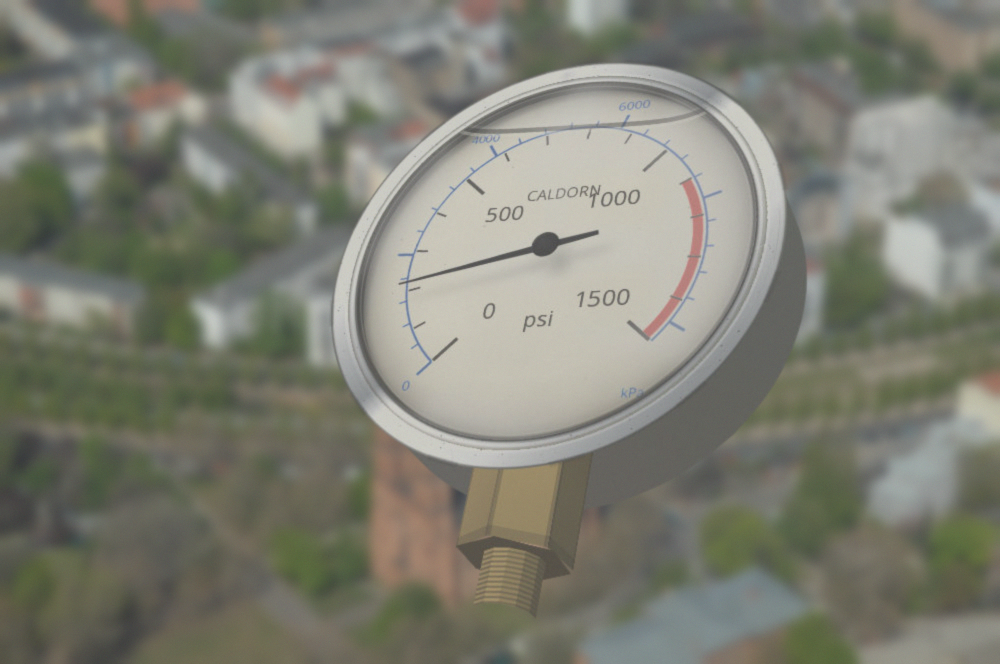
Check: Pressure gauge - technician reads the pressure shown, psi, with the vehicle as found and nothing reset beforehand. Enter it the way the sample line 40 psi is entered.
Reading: 200 psi
